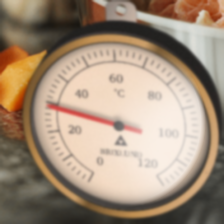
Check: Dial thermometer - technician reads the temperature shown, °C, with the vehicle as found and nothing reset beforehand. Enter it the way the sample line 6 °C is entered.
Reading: 30 °C
